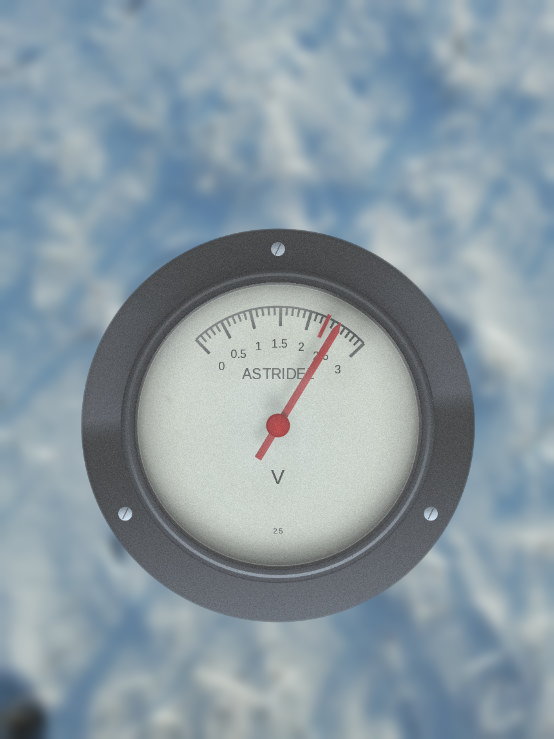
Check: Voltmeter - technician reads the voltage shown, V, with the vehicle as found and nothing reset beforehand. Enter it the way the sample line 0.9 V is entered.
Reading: 2.5 V
